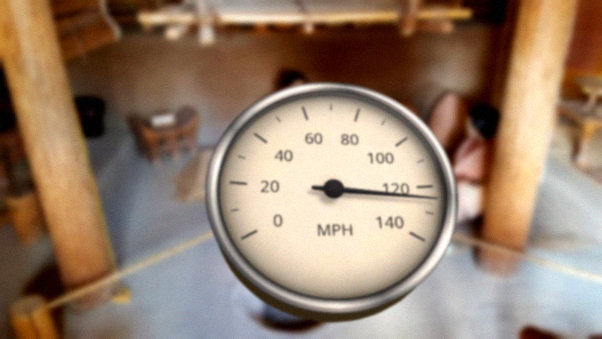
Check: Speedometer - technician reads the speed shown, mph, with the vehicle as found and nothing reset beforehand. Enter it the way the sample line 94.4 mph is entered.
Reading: 125 mph
